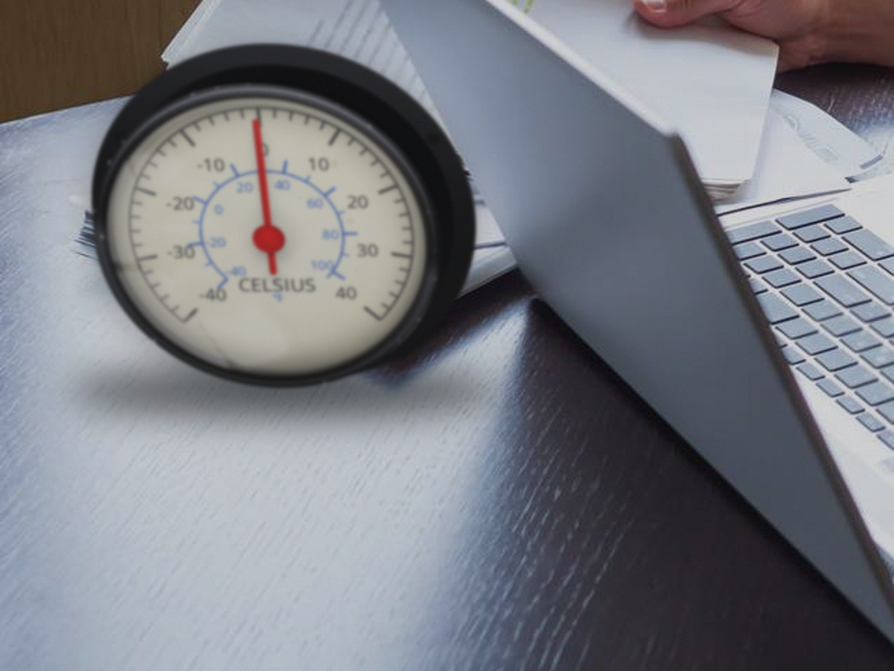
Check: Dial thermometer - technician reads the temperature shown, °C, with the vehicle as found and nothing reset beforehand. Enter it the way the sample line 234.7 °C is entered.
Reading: 0 °C
